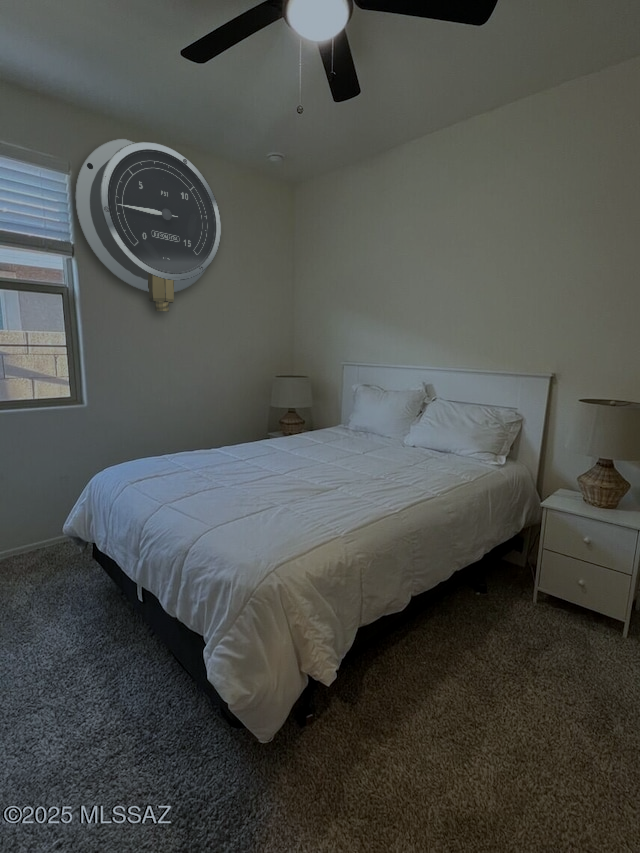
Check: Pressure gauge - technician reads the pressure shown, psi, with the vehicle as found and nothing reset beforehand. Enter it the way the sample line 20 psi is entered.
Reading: 2.5 psi
